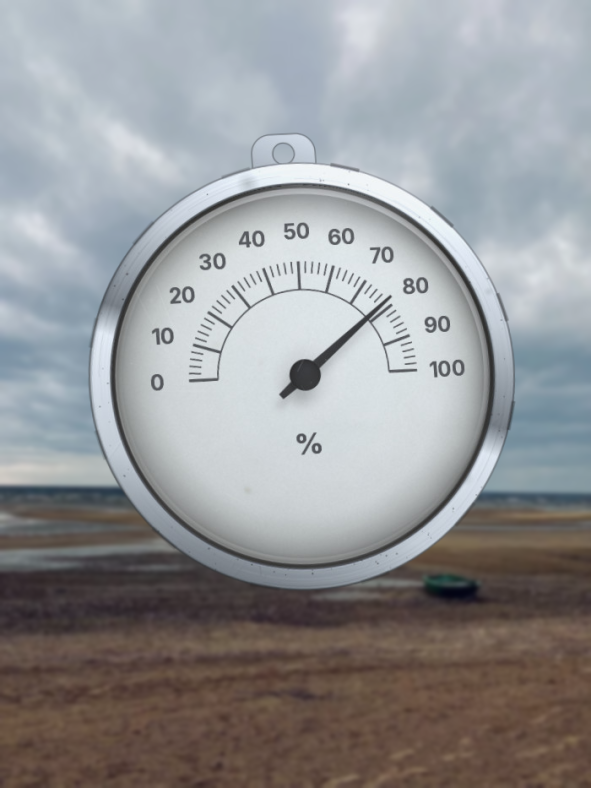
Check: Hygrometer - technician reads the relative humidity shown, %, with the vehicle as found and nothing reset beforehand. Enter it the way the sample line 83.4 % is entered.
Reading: 78 %
